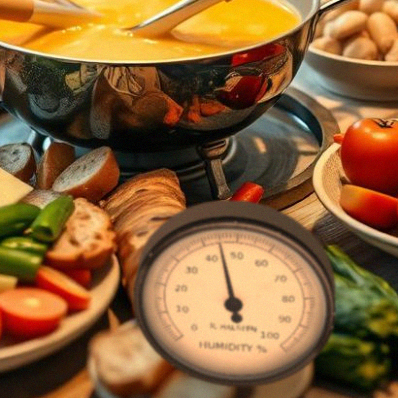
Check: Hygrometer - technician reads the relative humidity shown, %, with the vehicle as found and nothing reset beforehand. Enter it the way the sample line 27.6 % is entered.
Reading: 45 %
